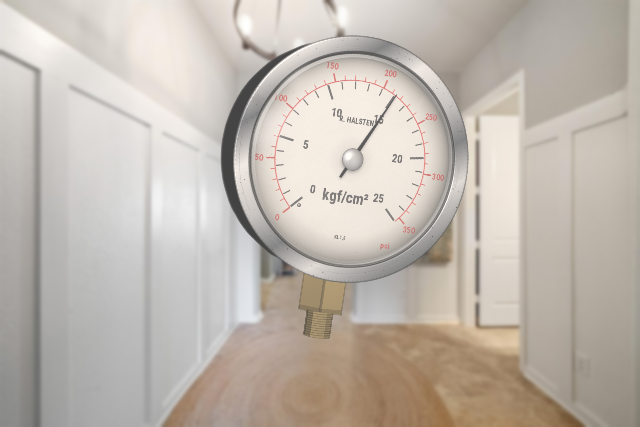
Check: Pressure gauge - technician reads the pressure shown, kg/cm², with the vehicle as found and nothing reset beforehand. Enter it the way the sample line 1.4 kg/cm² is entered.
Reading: 15 kg/cm²
